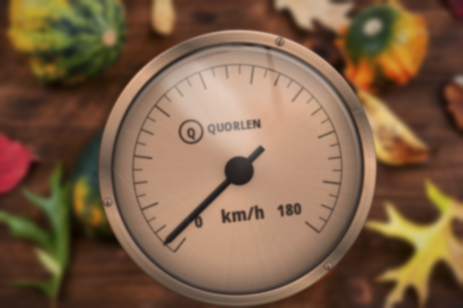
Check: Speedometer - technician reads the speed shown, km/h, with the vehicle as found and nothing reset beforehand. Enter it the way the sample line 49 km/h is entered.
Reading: 5 km/h
